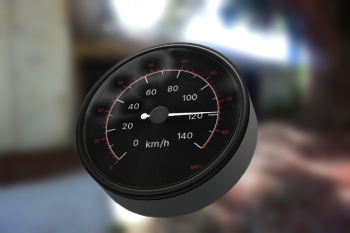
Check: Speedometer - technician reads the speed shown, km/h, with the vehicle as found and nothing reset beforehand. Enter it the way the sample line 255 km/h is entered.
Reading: 120 km/h
